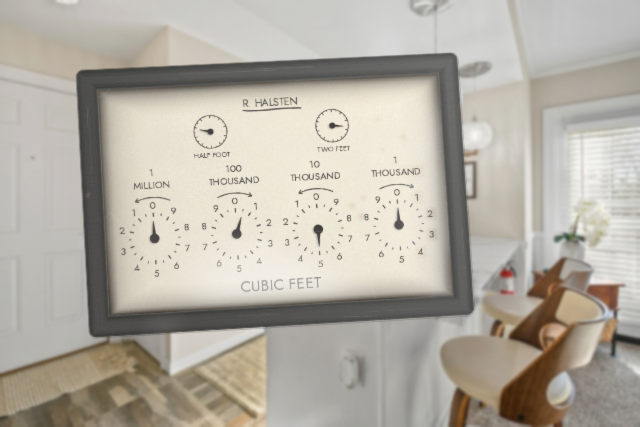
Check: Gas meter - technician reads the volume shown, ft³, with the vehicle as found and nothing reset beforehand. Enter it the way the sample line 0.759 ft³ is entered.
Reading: 5000 ft³
